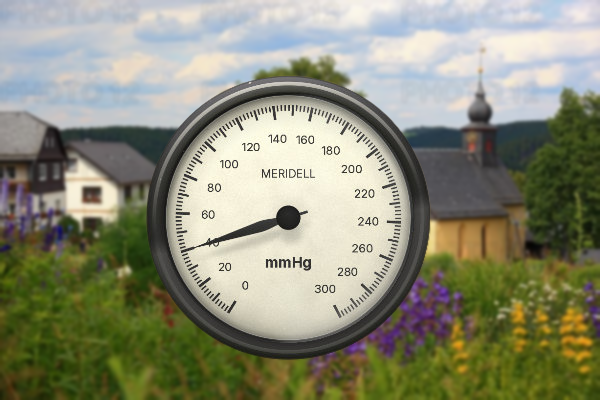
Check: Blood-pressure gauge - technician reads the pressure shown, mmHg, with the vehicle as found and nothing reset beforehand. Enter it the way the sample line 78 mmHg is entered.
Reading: 40 mmHg
